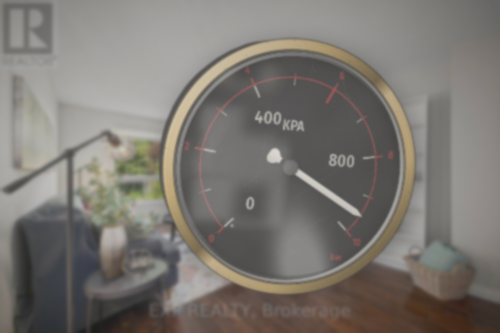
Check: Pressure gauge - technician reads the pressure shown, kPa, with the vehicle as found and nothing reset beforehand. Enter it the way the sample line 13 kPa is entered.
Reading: 950 kPa
